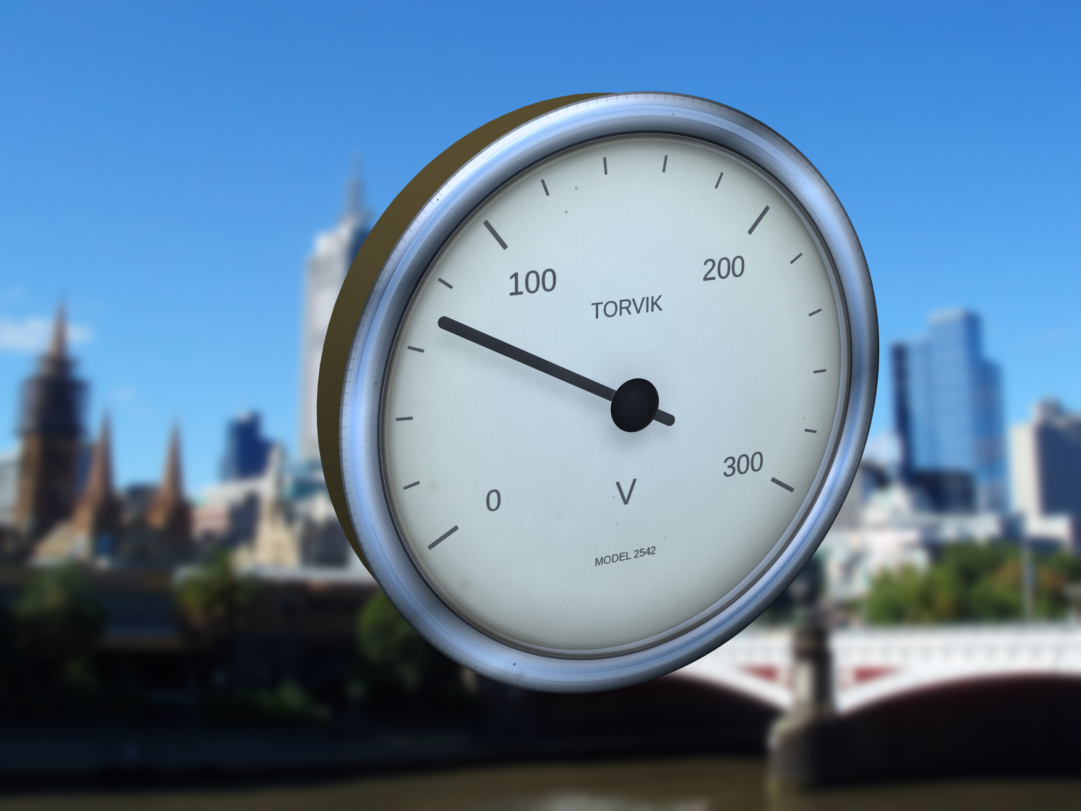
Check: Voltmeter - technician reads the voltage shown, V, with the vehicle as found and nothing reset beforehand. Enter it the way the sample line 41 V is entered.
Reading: 70 V
